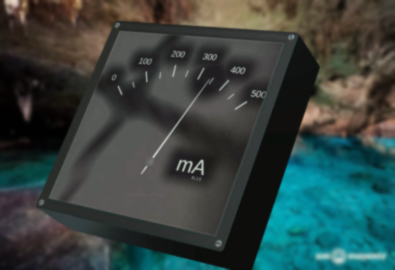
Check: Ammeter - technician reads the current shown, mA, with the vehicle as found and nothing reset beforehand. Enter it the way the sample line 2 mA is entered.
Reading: 350 mA
